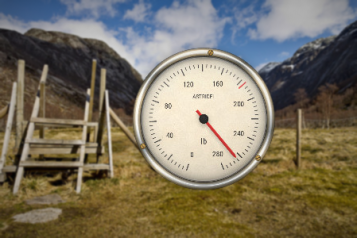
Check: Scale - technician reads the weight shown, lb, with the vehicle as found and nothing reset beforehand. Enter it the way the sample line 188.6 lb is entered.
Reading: 264 lb
